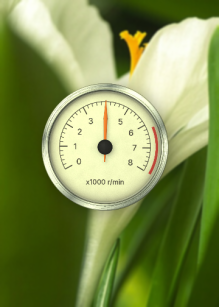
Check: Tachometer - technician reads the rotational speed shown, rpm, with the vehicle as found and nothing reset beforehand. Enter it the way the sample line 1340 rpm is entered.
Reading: 4000 rpm
